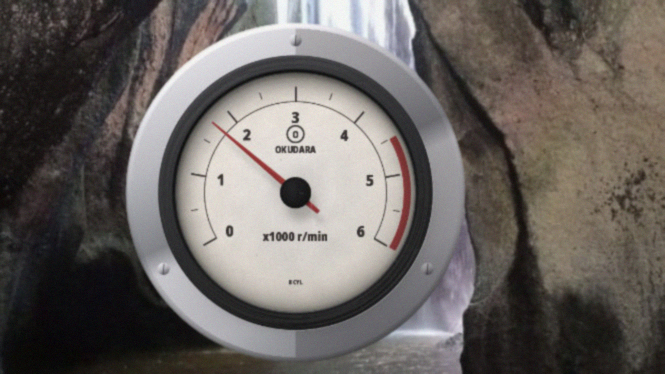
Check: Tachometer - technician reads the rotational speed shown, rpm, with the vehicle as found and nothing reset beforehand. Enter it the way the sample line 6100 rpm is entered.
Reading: 1750 rpm
